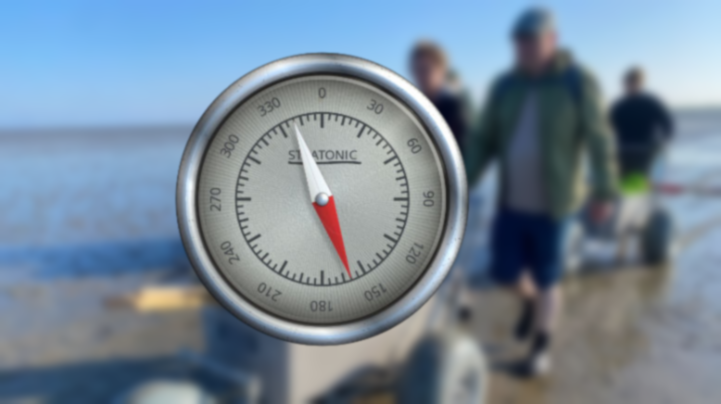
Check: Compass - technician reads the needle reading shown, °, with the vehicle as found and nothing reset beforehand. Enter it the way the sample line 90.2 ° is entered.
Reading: 160 °
